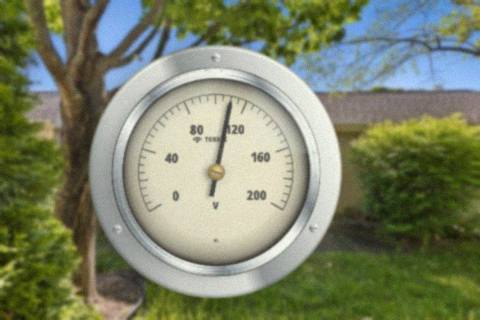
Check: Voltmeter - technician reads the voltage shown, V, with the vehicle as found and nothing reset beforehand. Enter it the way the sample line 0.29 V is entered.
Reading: 110 V
